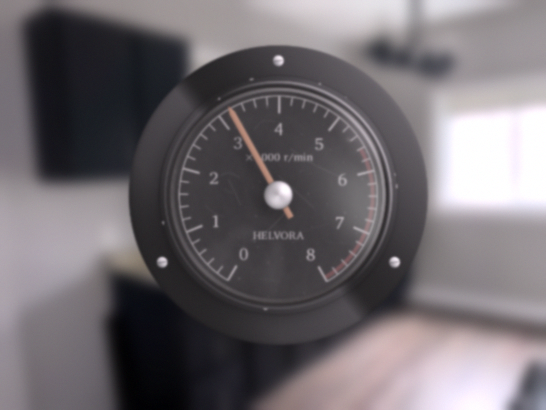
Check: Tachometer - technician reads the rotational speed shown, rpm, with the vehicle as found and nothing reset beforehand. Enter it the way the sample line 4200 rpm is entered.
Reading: 3200 rpm
